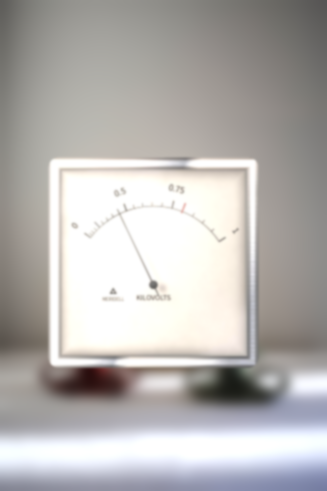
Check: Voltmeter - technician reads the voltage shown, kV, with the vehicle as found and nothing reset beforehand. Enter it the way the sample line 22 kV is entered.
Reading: 0.45 kV
